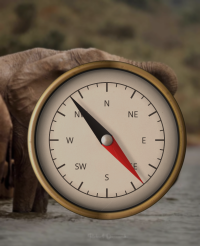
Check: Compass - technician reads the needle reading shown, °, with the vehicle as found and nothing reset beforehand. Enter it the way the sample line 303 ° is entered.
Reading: 140 °
